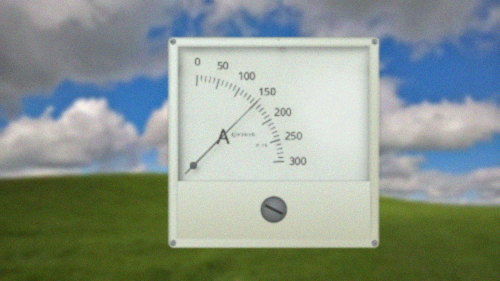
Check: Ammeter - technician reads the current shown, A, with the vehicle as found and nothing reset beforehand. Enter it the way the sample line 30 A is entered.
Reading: 150 A
